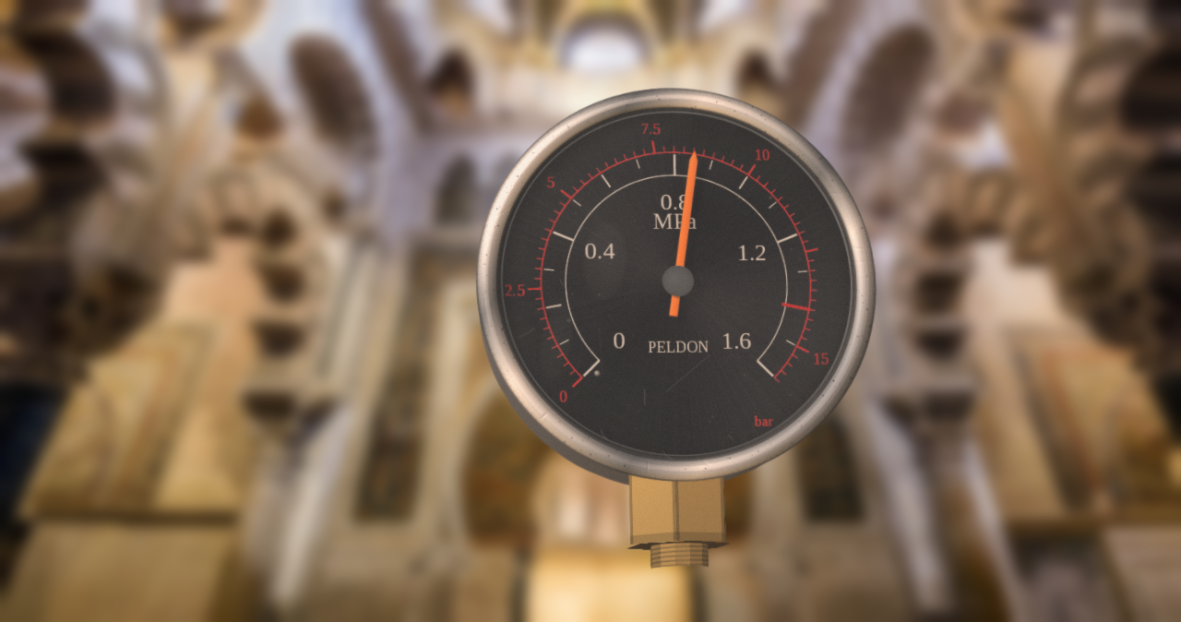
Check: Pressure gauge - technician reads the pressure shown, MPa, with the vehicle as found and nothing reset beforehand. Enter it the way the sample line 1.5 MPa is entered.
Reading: 0.85 MPa
